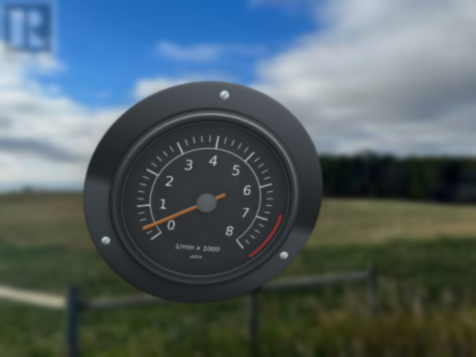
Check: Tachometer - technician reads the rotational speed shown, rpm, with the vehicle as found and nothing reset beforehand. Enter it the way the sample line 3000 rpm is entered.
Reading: 400 rpm
